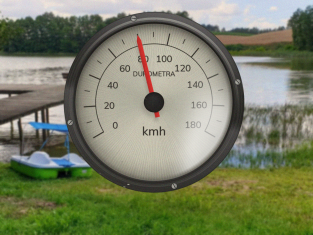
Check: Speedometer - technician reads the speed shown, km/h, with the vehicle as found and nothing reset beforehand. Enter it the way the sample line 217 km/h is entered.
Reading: 80 km/h
